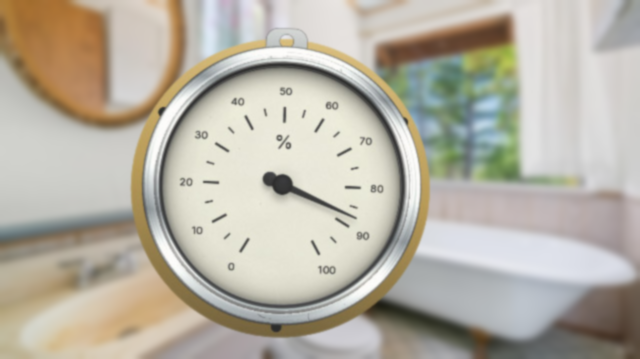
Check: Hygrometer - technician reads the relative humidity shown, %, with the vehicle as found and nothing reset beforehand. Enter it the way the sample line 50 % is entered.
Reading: 87.5 %
